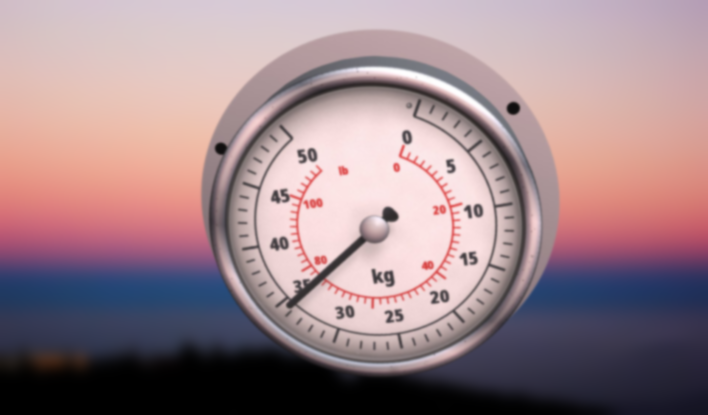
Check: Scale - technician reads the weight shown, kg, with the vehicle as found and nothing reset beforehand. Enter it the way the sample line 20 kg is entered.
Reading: 34.5 kg
